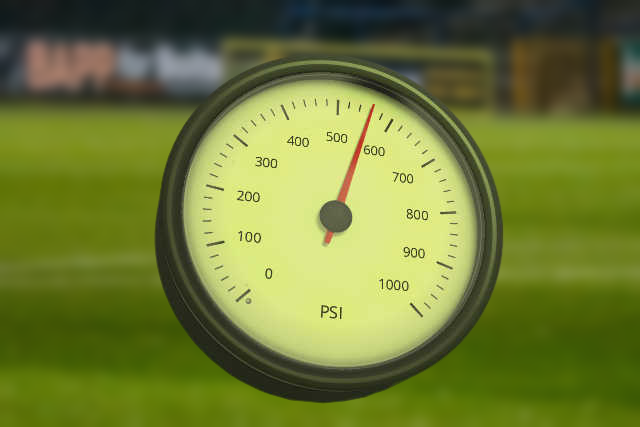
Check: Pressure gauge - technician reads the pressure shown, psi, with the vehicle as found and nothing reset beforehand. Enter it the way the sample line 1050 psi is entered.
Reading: 560 psi
